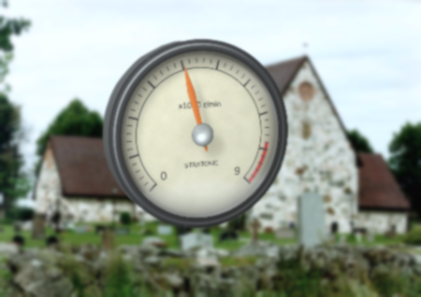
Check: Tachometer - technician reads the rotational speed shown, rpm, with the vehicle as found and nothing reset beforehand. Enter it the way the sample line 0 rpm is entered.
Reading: 4000 rpm
